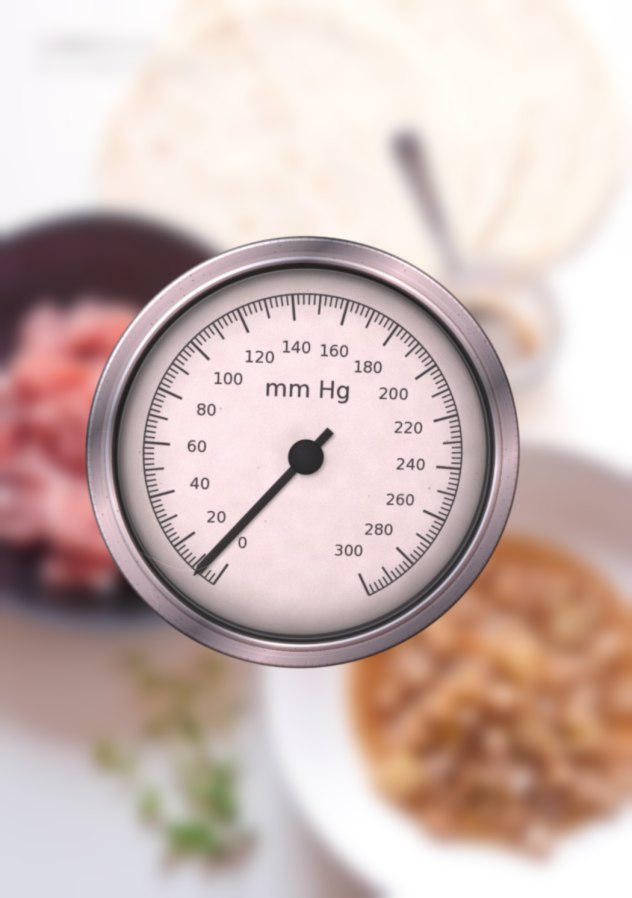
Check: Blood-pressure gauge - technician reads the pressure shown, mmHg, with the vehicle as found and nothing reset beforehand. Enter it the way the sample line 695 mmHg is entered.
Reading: 8 mmHg
